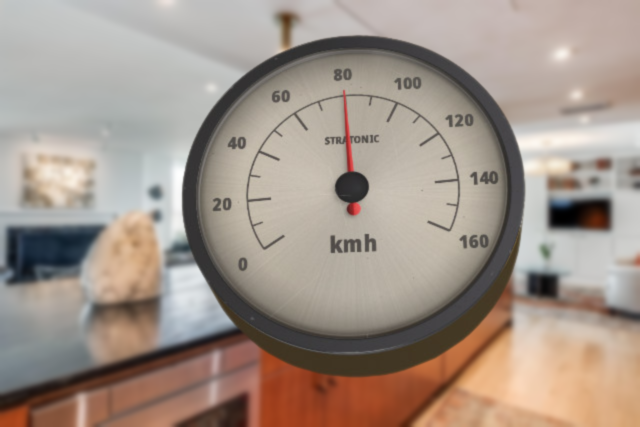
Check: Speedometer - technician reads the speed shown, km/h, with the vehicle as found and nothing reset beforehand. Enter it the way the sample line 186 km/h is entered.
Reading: 80 km/h
